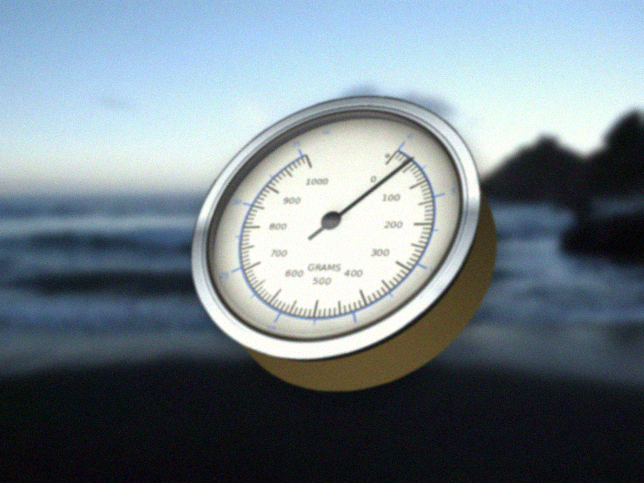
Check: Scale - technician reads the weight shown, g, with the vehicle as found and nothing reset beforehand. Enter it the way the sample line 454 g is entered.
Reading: 50 g
